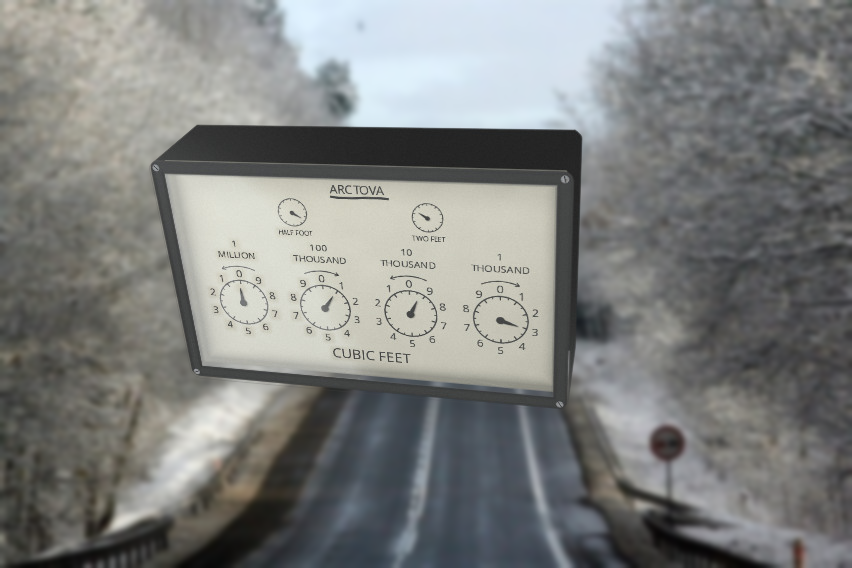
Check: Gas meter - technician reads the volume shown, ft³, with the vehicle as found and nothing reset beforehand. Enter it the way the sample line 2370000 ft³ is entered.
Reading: 9300 ft³
